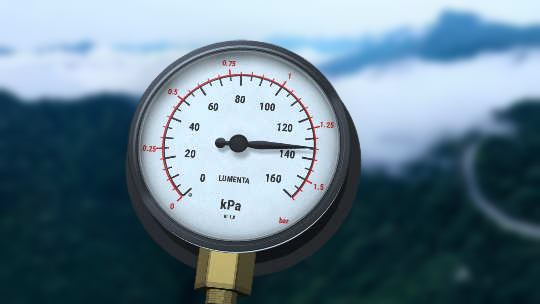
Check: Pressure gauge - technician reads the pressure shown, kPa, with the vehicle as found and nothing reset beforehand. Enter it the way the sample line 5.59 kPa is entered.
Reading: 135 kPa
